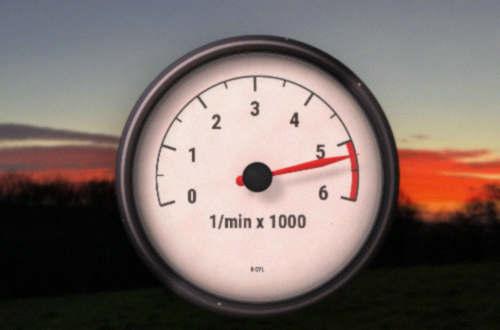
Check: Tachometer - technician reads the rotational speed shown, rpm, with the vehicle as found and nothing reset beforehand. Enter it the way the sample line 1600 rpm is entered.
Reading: 5250 rpm
